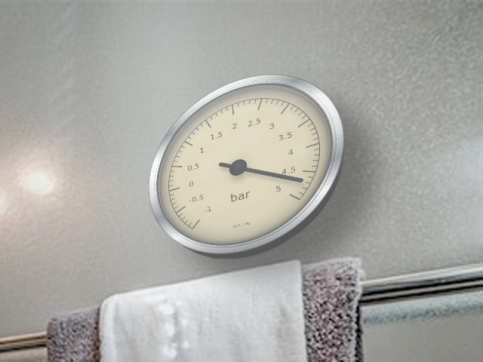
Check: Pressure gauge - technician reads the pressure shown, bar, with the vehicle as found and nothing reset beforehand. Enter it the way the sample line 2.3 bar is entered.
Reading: 4.7 bar
